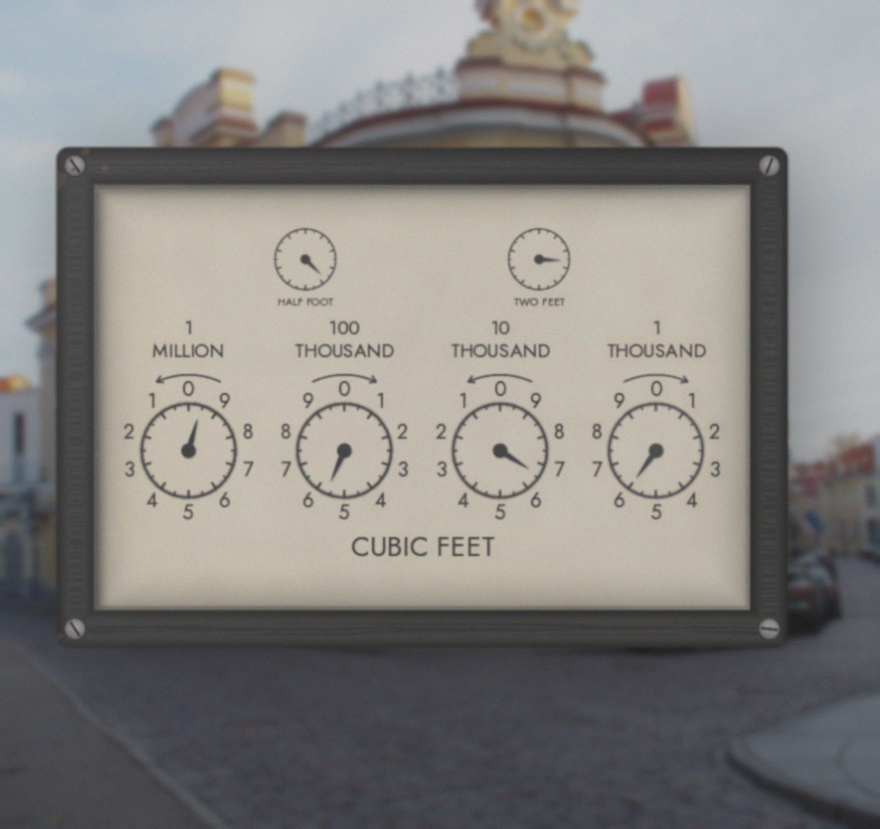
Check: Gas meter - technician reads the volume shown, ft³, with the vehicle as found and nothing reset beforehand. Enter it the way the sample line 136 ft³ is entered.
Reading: 956600 ft³
